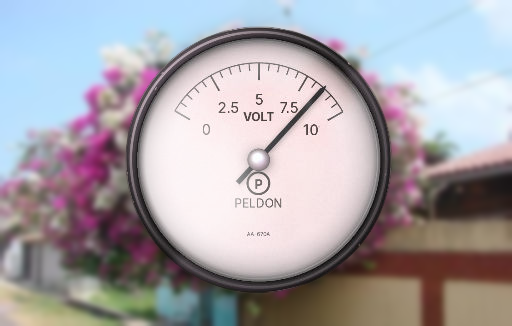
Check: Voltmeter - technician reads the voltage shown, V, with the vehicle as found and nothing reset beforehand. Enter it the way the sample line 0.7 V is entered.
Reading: 8.5 V
